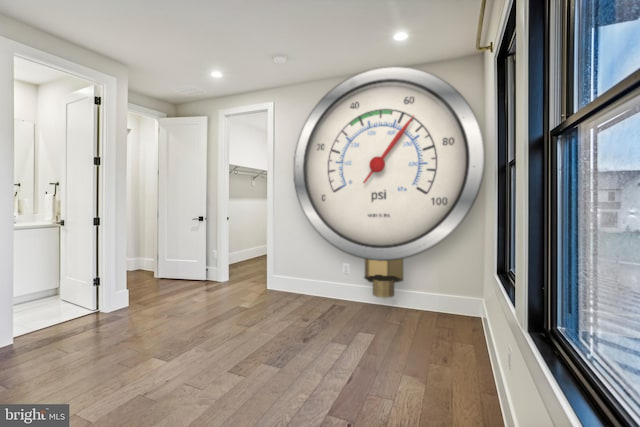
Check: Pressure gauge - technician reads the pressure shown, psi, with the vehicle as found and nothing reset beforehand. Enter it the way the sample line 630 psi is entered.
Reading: 65 psi
